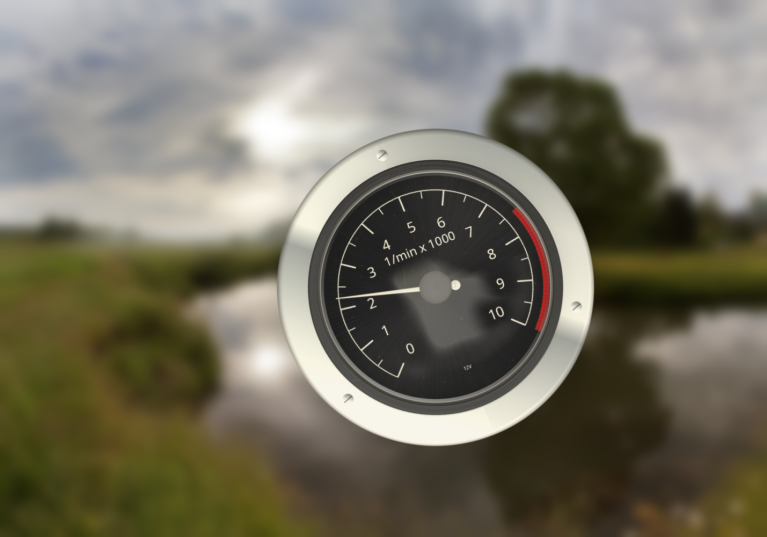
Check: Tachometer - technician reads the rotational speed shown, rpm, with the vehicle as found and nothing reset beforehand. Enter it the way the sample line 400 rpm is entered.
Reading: 2250 rpm
